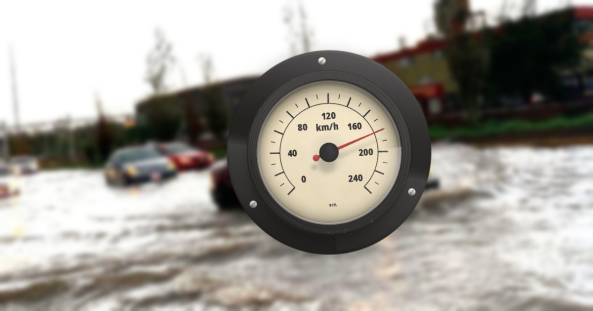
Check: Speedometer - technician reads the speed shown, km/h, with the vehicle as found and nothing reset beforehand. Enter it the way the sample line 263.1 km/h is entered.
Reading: 180 km/h
